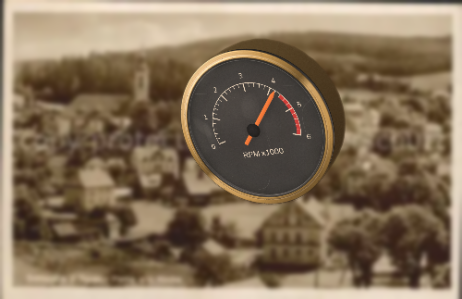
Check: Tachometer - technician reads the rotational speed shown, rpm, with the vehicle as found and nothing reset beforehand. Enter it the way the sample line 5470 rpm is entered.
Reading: 4200 rpm
